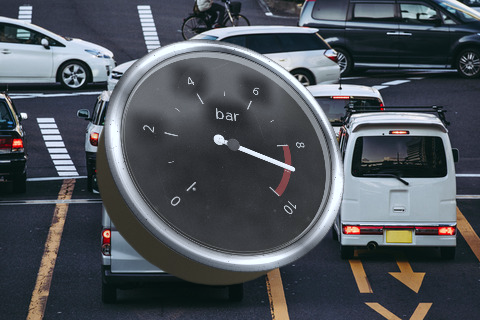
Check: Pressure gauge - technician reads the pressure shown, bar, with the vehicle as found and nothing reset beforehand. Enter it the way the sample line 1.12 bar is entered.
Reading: 9 bar
